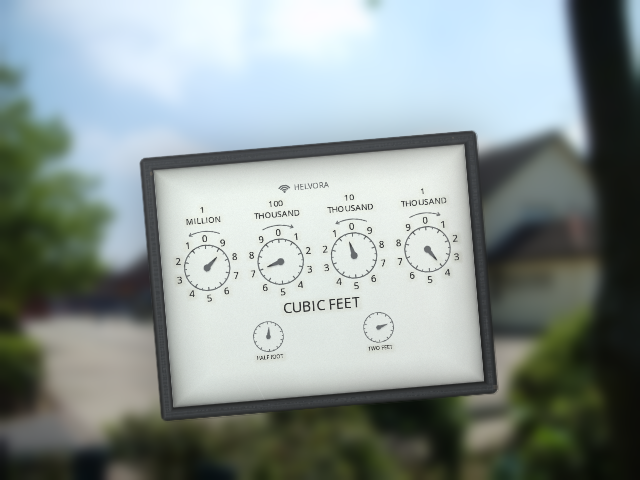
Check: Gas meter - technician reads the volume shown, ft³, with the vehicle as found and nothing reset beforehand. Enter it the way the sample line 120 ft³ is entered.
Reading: 870400 ft³
